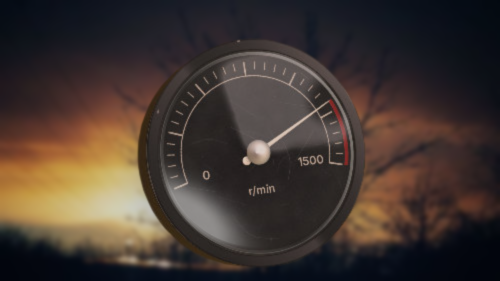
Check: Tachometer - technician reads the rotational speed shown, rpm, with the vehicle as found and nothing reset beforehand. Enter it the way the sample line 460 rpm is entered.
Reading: 1200 rpm
